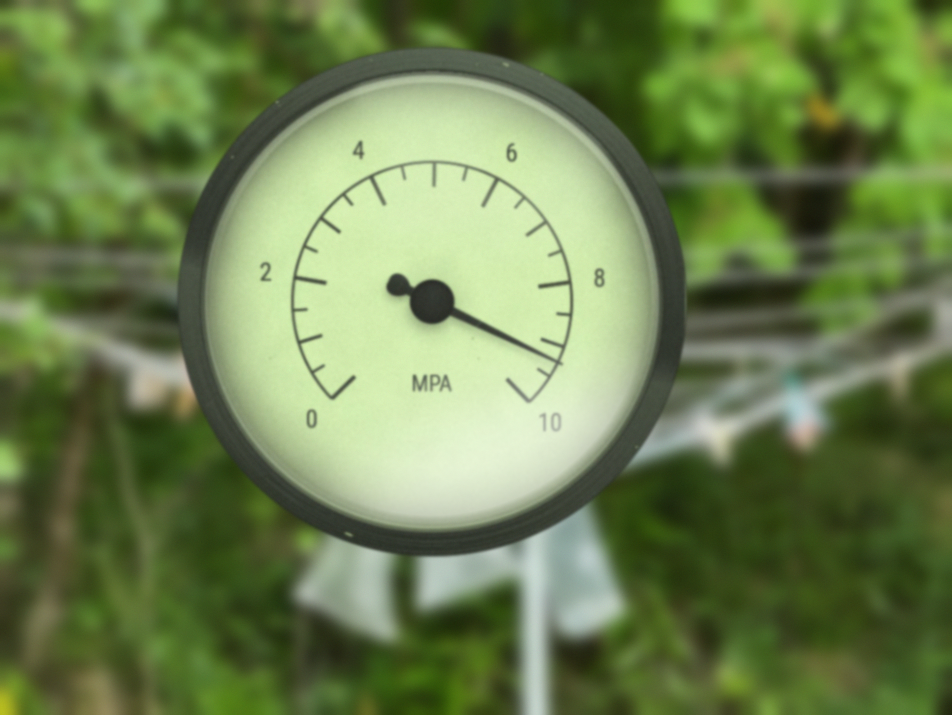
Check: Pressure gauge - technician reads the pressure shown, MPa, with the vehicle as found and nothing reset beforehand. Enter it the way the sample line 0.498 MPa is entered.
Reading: 9.25 MPa
